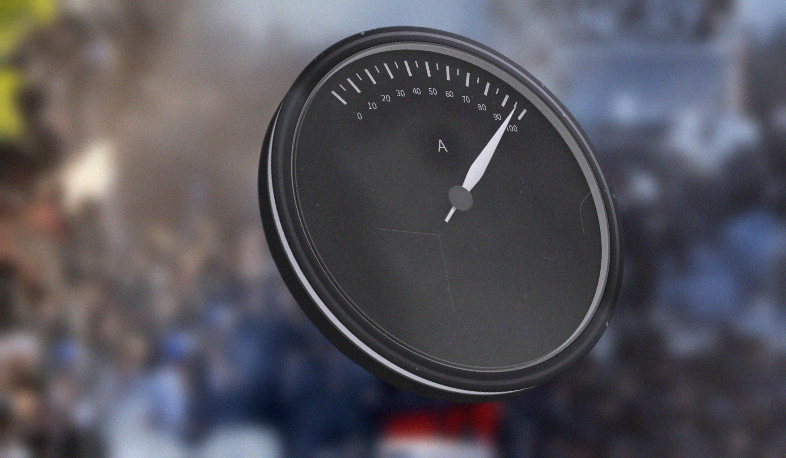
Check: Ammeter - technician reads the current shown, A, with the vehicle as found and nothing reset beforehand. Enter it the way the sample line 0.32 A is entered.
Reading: 95 A
